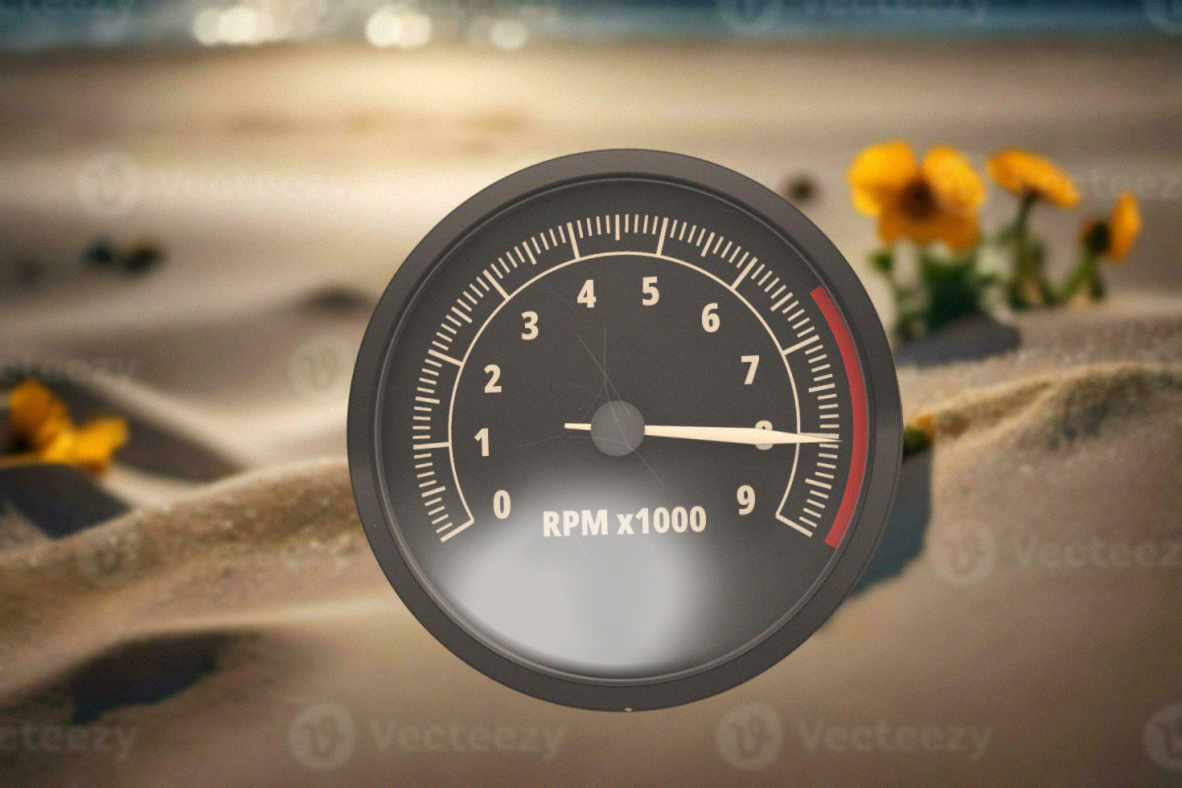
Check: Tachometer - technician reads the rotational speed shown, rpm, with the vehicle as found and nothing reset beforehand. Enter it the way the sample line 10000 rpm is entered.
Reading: 8050 rpm
